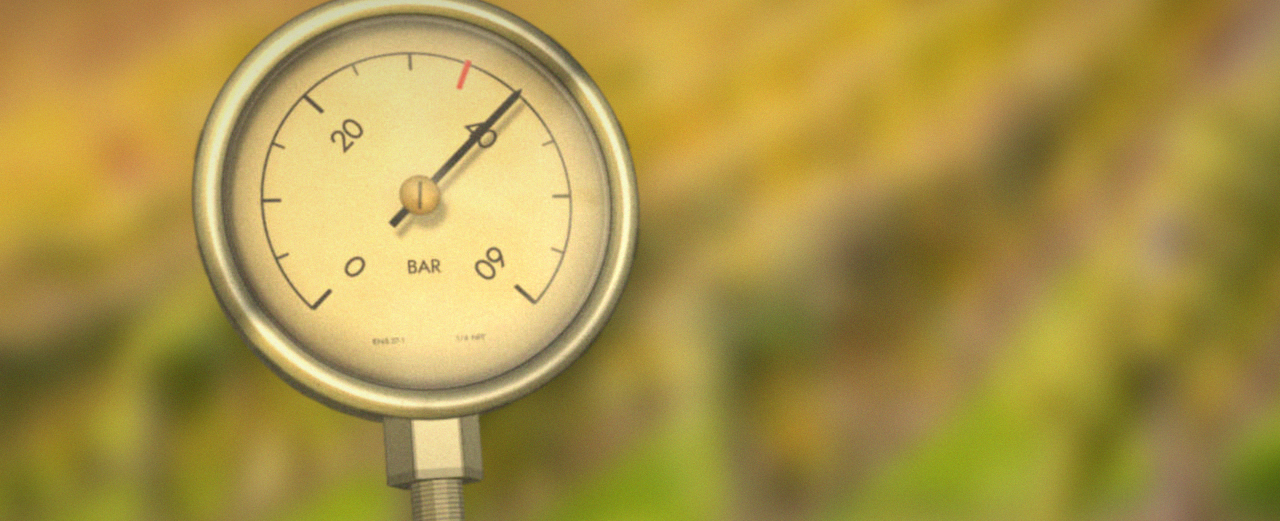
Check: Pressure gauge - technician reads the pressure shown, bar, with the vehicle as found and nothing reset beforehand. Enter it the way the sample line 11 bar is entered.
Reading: 40 bar
